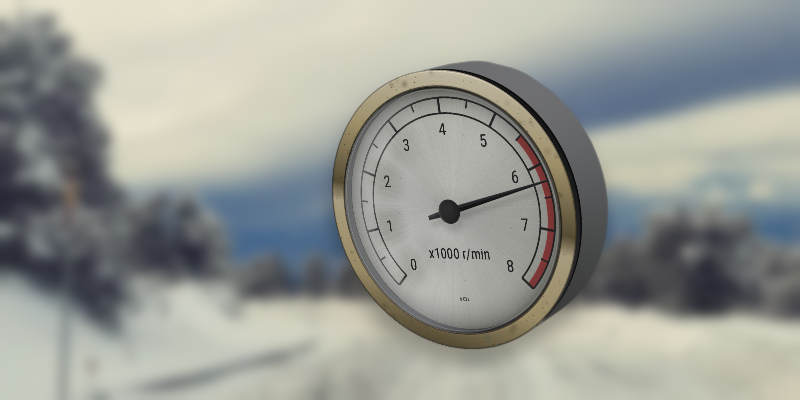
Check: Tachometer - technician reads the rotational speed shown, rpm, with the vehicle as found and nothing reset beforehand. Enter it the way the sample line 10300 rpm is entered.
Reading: 6250 rpm
